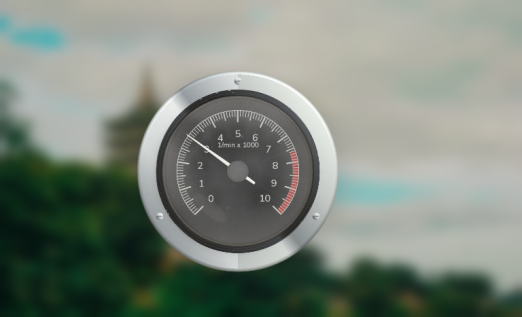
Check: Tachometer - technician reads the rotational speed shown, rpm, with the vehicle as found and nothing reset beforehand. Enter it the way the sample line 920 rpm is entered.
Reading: 3000 rpm
